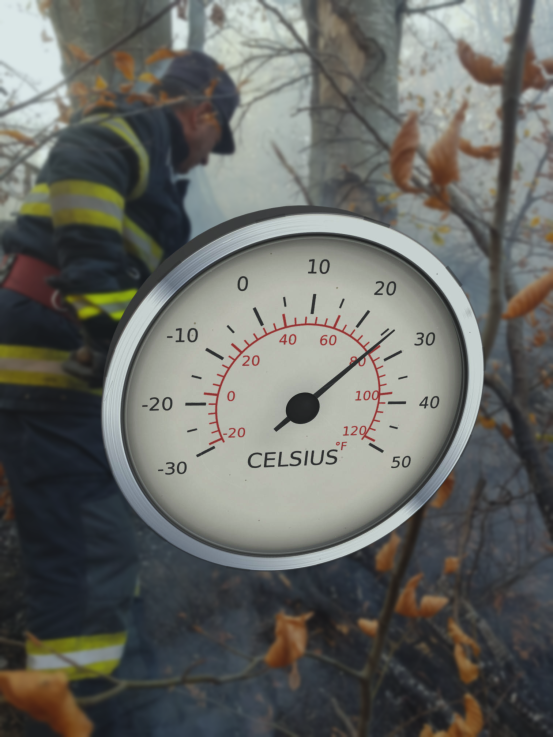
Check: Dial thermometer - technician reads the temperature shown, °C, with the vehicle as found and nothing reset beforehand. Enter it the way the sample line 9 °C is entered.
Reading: 25 °C
